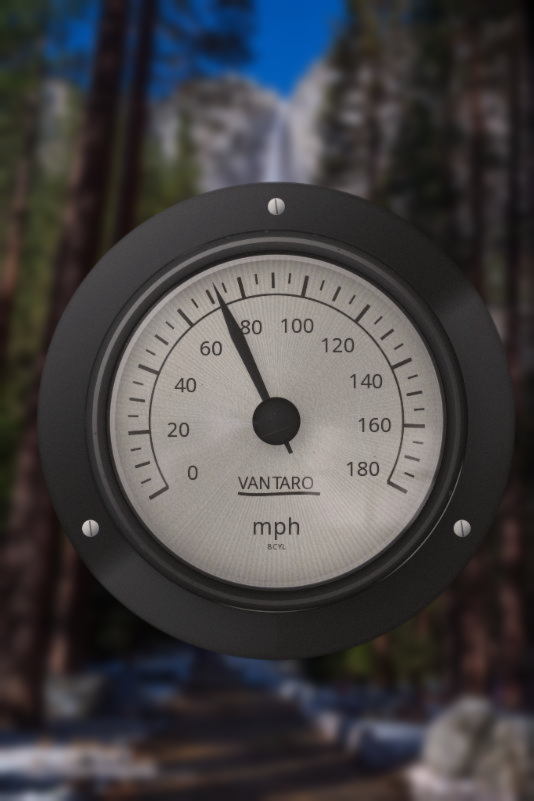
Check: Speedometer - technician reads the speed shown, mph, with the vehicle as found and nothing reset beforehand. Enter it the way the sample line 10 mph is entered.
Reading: 72.5 mph
